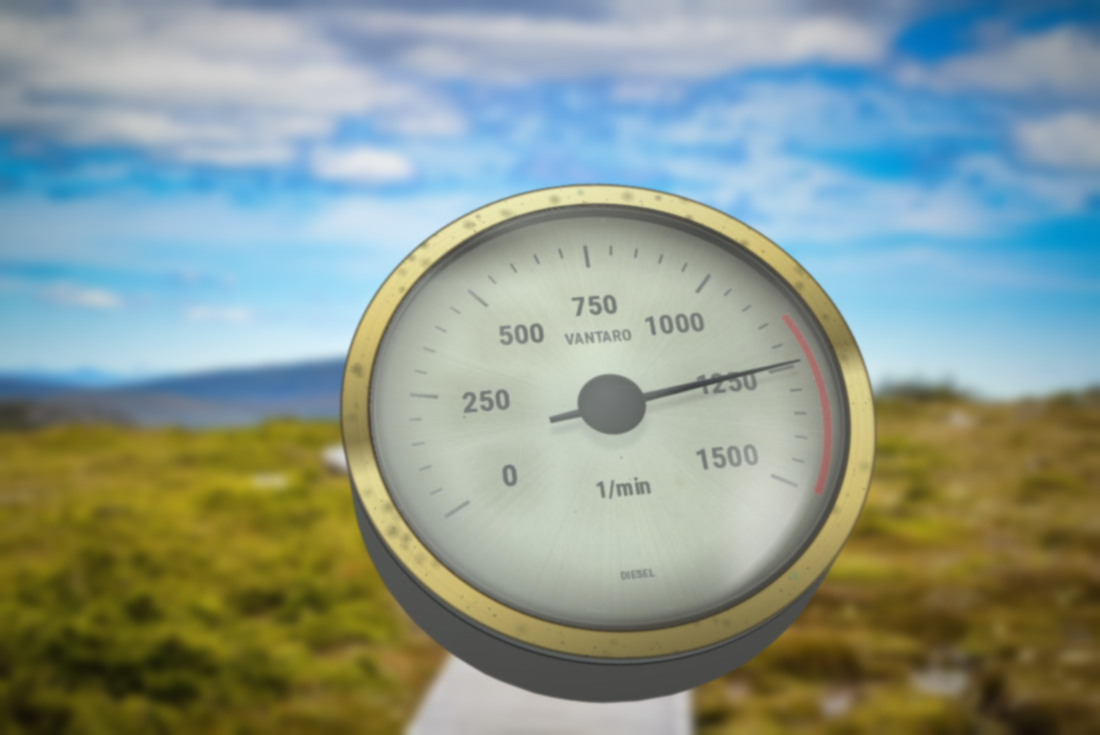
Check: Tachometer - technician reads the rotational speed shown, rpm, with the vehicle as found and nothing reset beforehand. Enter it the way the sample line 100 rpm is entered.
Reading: 1250 rpm
